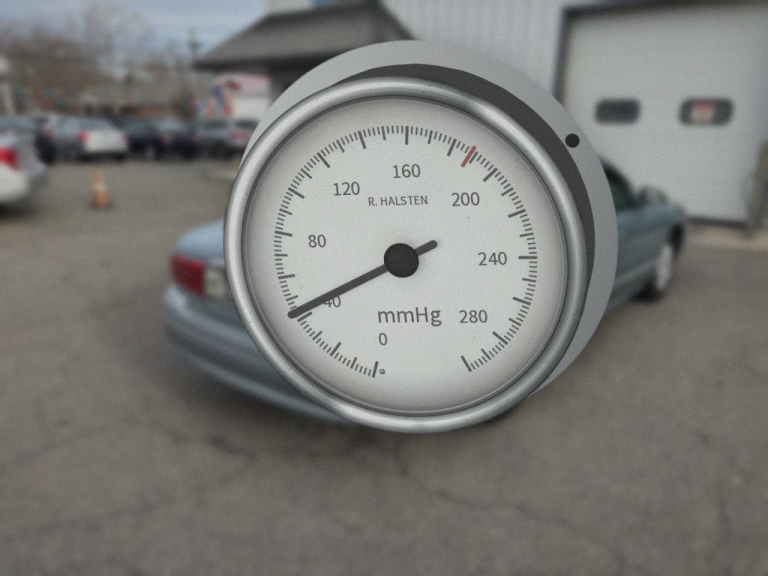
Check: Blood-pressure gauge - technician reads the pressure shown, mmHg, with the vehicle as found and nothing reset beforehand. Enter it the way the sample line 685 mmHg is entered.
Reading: 44 mmHg
